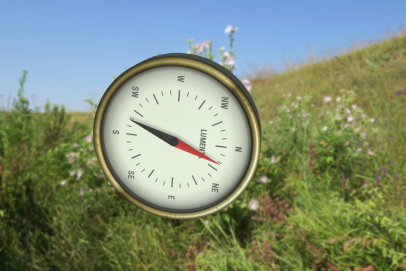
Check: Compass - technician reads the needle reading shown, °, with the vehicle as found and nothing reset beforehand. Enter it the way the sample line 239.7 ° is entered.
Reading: 20 °
